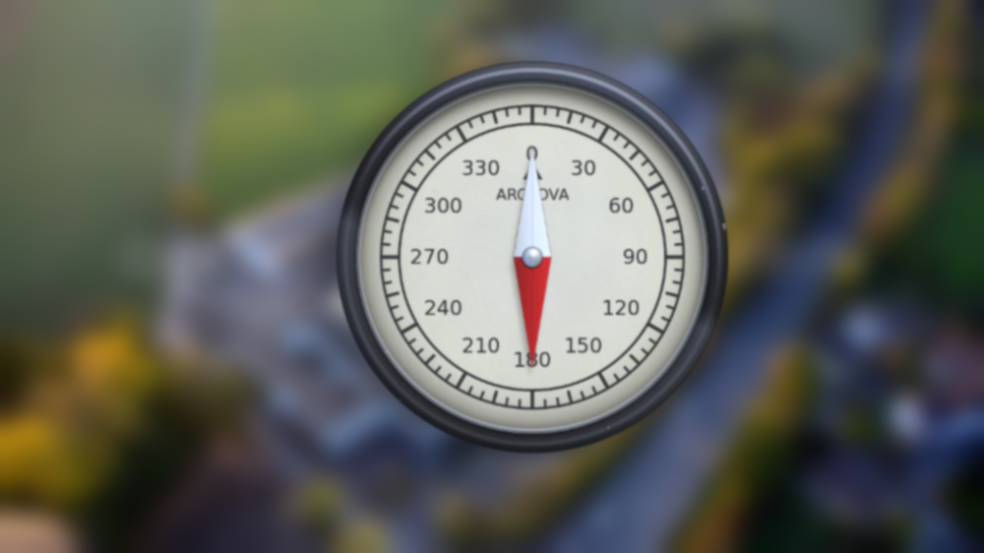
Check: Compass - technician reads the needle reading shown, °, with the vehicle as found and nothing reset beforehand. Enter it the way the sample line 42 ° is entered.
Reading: 180 °
